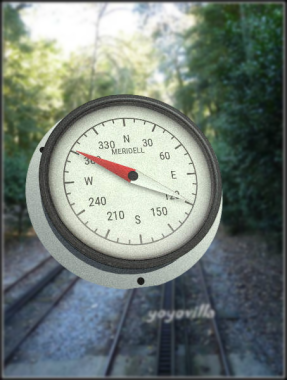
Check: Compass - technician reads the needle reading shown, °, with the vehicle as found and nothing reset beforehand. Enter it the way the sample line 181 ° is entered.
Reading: 300 °
